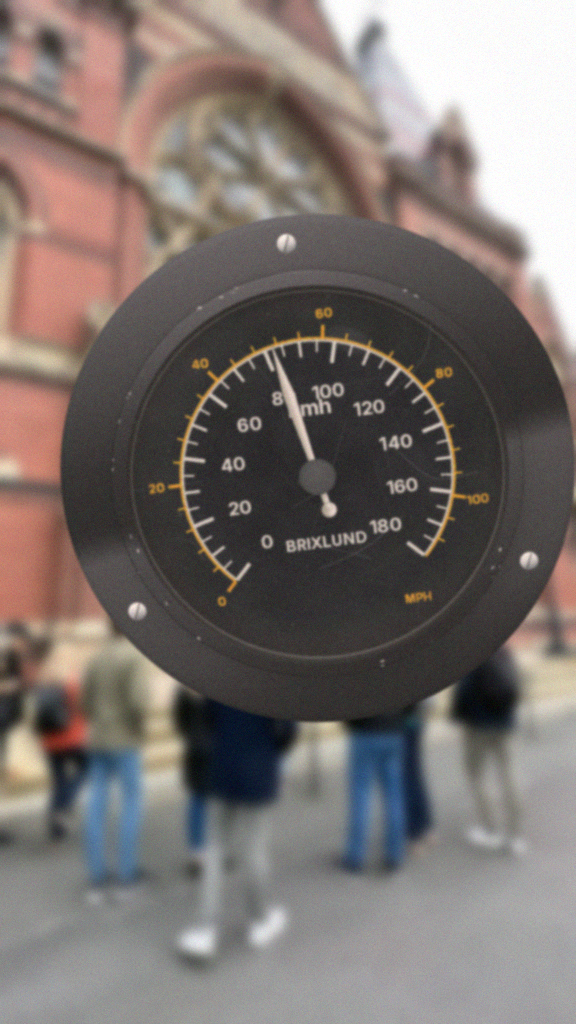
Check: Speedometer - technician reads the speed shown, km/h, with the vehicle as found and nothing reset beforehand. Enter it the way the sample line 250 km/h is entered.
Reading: 82.5 km/h
